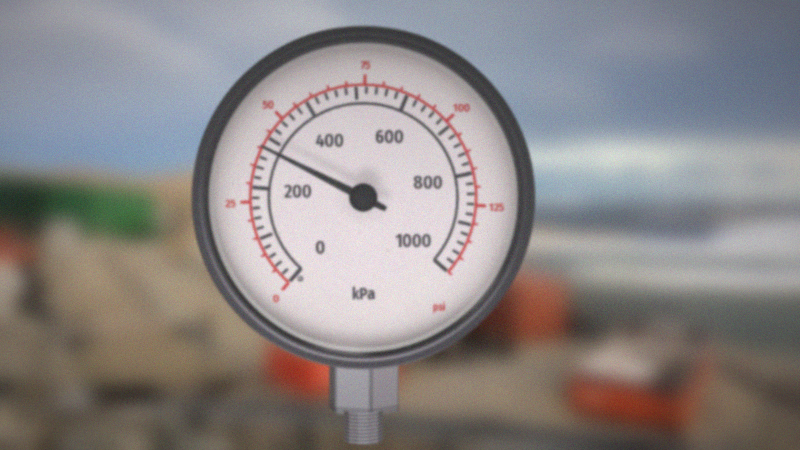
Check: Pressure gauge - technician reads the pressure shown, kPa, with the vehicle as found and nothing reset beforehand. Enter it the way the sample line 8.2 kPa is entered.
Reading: 280 kPa
